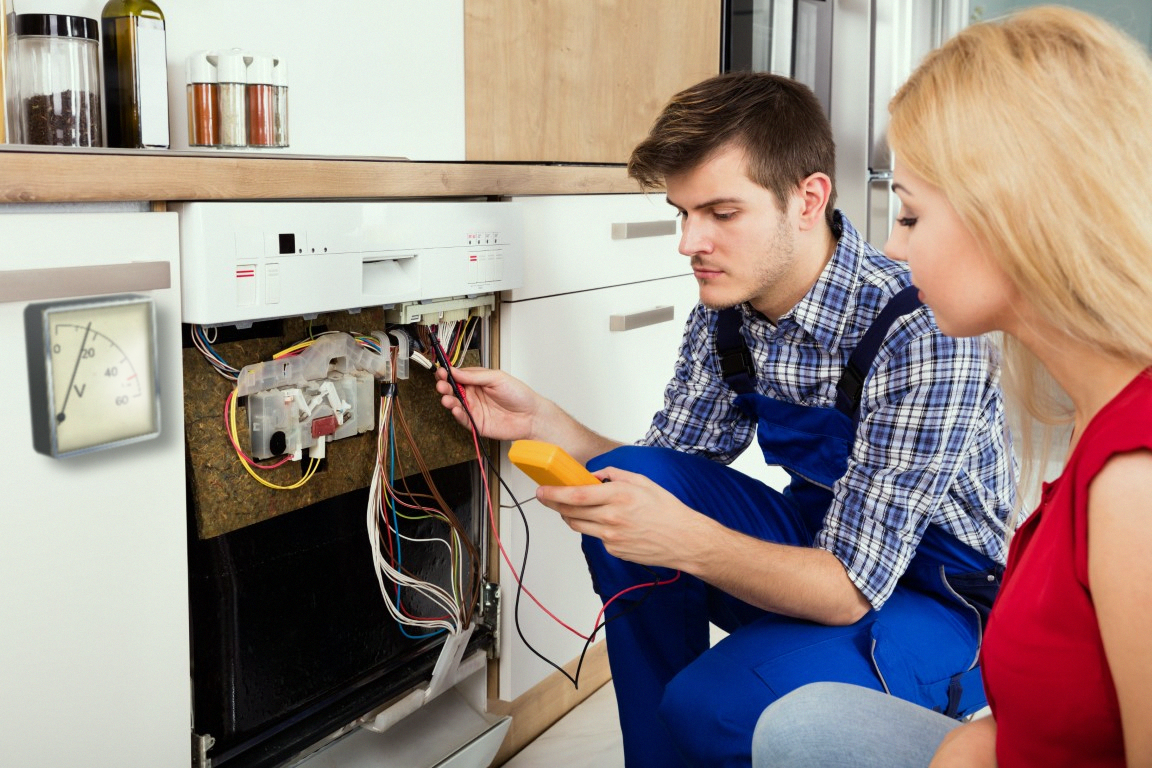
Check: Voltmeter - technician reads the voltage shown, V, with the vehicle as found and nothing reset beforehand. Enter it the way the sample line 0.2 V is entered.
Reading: 15 V
